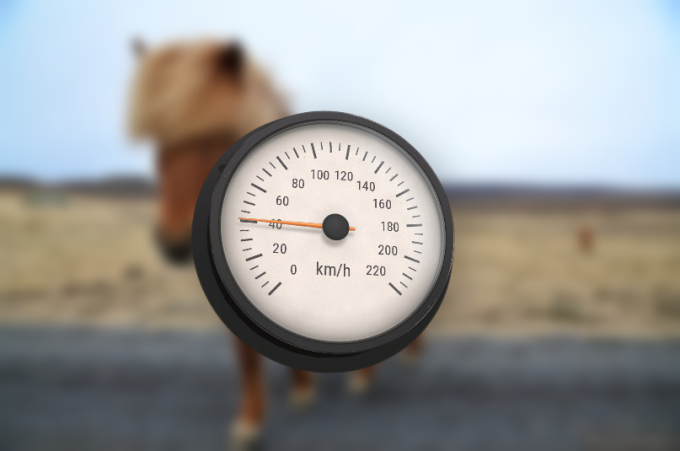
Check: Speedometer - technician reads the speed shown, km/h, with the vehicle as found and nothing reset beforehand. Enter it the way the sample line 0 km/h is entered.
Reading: 40 km/h
